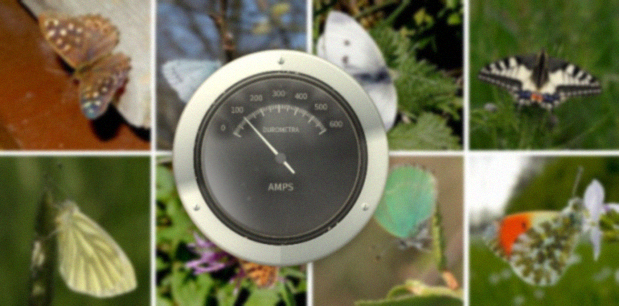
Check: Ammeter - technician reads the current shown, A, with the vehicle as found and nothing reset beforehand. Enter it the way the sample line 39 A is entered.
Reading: 100 A
